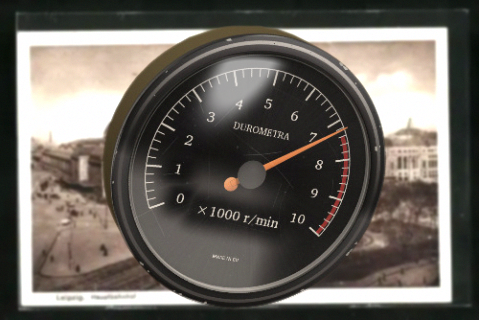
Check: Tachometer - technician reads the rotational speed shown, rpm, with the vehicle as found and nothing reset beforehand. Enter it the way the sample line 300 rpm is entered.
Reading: 7200 rpm
